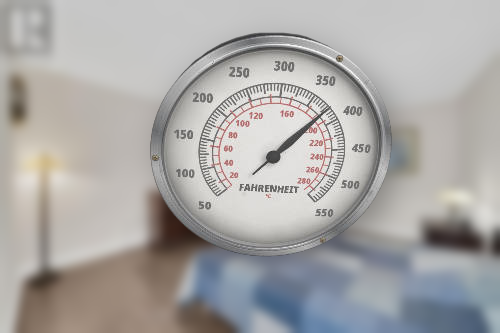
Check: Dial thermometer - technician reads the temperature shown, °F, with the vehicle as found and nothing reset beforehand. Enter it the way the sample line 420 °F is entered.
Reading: 375 °F
